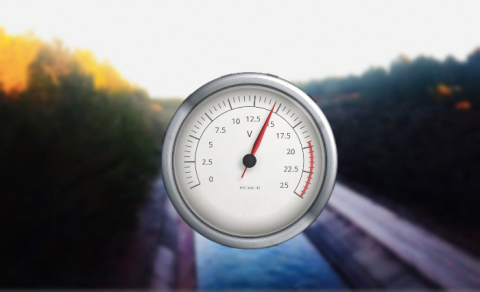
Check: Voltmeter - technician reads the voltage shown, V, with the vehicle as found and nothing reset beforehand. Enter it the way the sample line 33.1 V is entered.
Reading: 14.5 V
